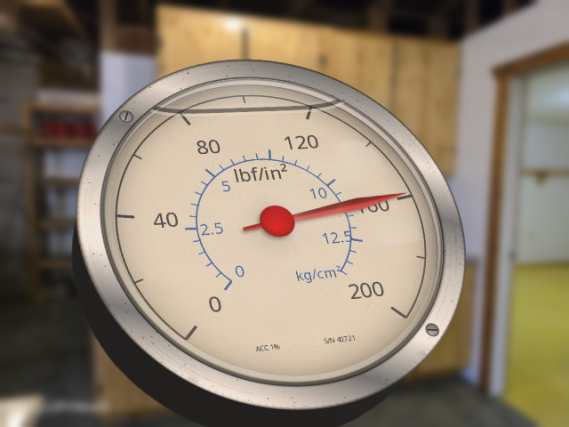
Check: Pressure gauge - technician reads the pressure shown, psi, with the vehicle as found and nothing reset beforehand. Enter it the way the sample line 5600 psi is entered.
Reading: 160 psi
